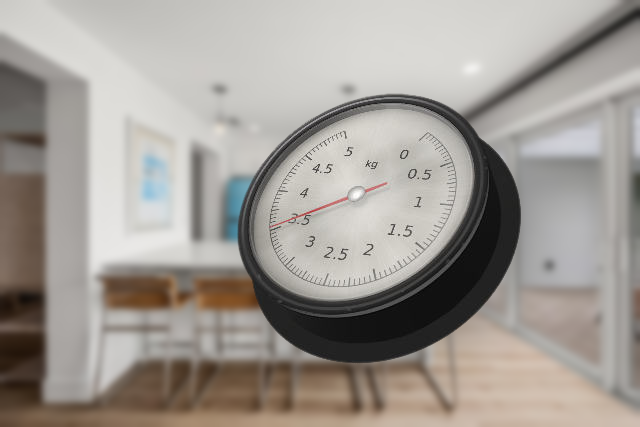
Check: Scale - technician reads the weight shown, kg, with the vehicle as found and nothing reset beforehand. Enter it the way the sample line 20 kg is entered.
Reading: 3.5 kg
